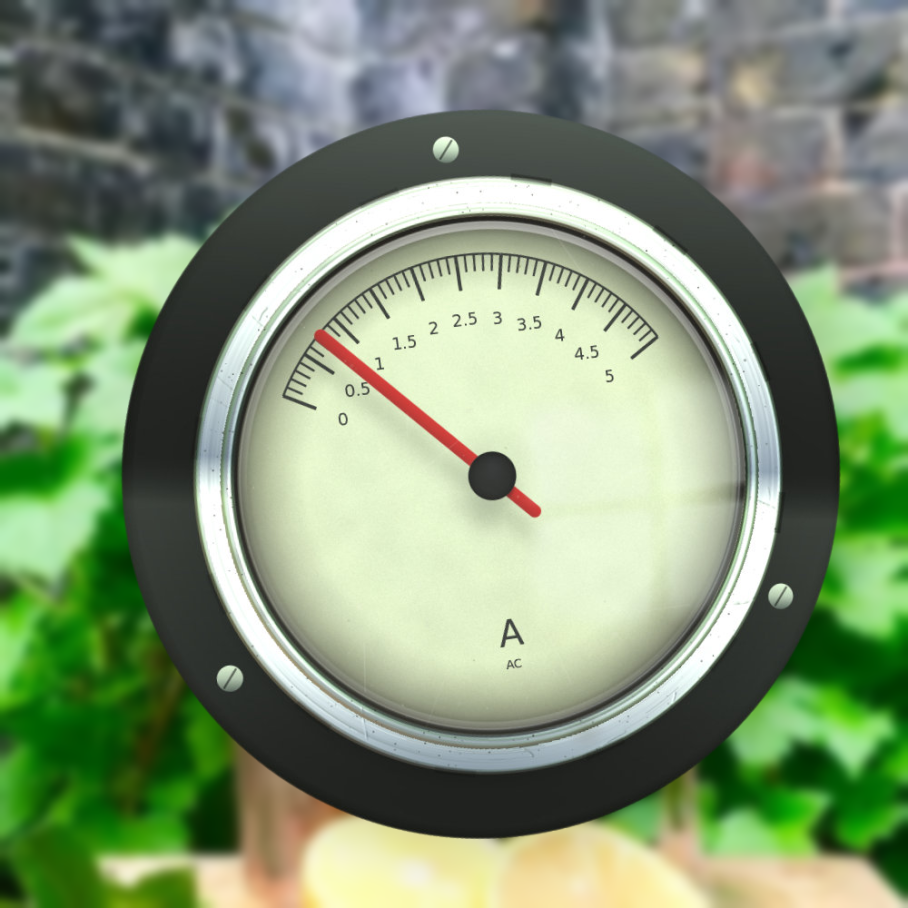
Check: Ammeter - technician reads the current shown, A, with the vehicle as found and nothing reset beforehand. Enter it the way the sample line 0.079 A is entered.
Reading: 0.75 A
